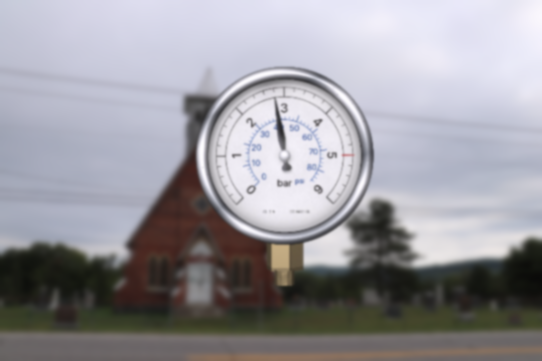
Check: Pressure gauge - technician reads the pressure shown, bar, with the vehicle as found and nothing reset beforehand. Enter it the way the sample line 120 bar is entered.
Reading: 2.8 bar
